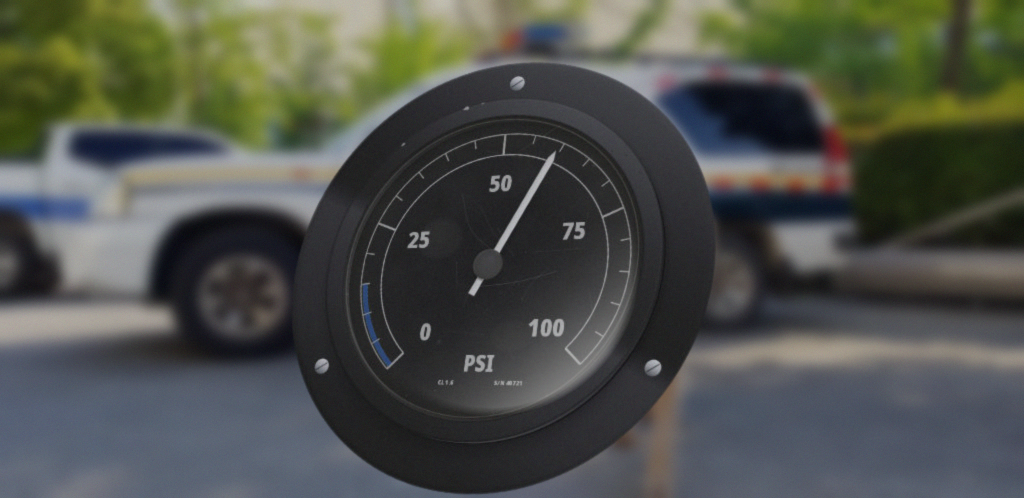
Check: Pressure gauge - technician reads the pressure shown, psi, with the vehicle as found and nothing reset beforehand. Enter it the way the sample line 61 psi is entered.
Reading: 60 psi
